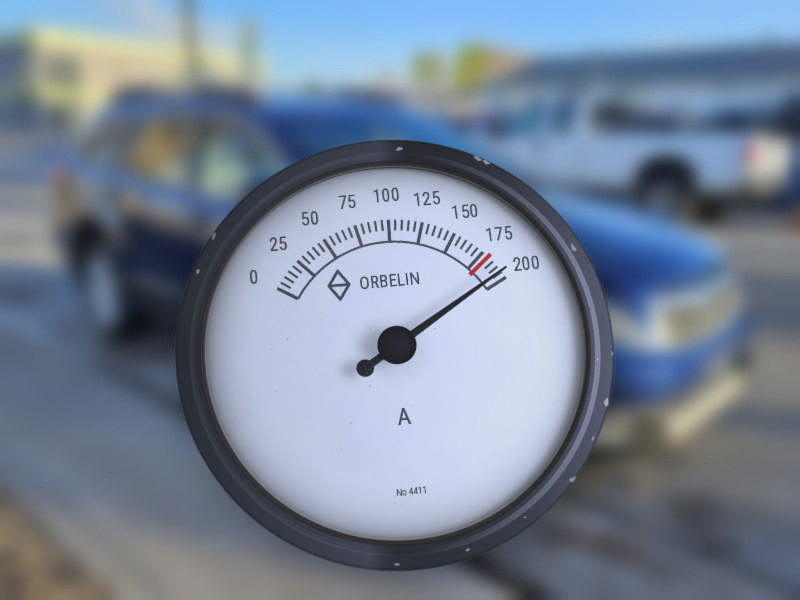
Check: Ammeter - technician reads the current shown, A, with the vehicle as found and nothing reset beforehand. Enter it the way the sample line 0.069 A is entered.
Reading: 195 A
